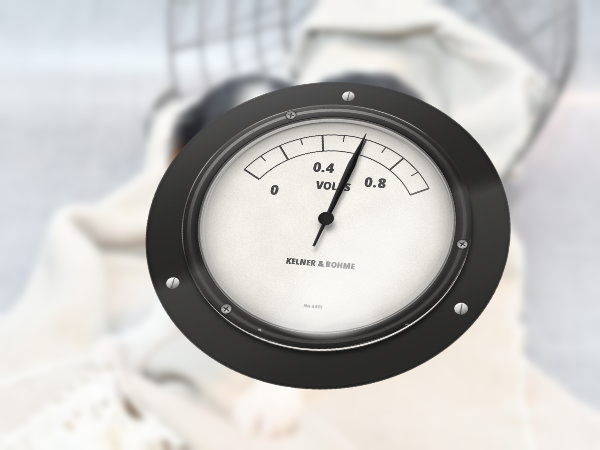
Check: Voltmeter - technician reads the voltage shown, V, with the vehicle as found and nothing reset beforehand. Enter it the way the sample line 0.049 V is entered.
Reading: 0.6 V
